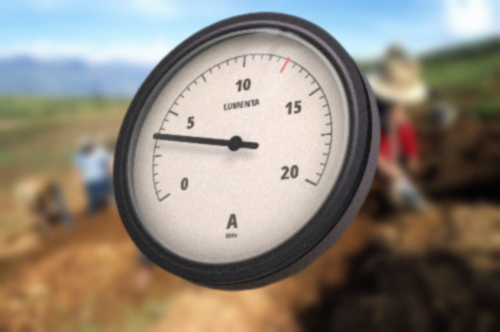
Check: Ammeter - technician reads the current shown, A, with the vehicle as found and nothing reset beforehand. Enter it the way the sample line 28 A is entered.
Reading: 3.5 A
